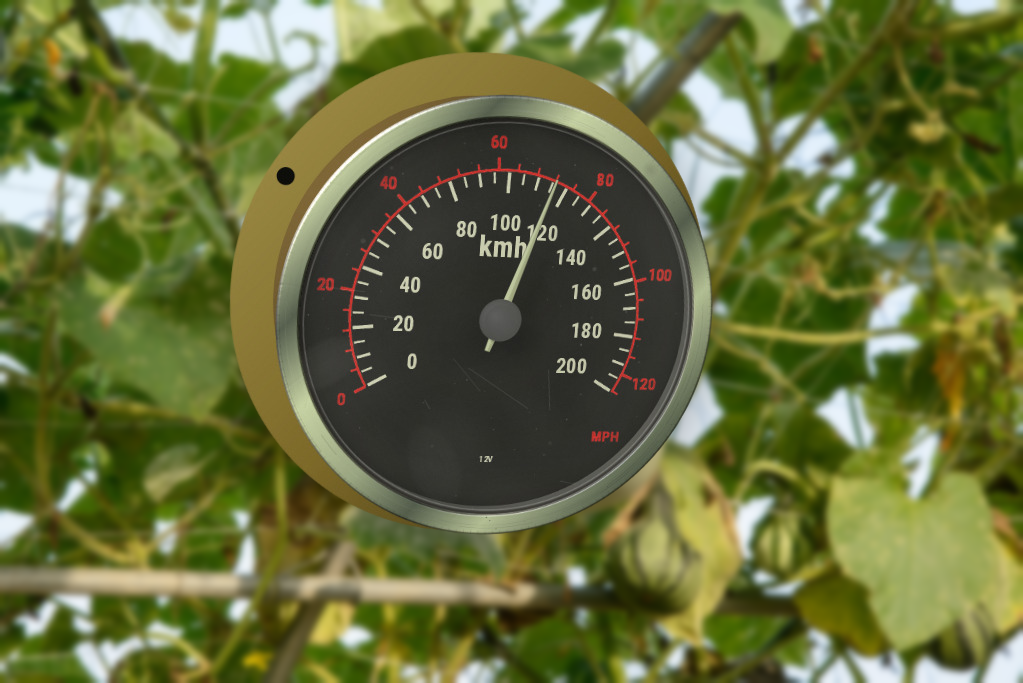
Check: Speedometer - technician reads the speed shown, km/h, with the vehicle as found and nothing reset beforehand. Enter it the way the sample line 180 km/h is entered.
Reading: 115 km/h
